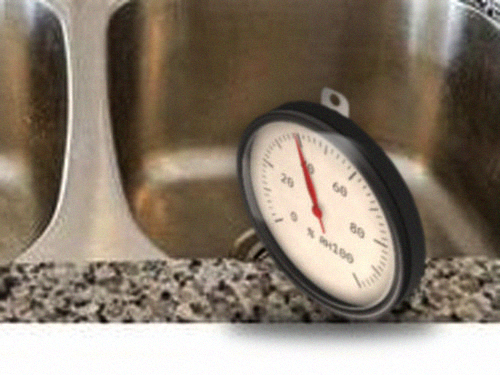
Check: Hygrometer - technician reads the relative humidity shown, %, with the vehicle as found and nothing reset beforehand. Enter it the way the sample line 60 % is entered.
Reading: 40 %
